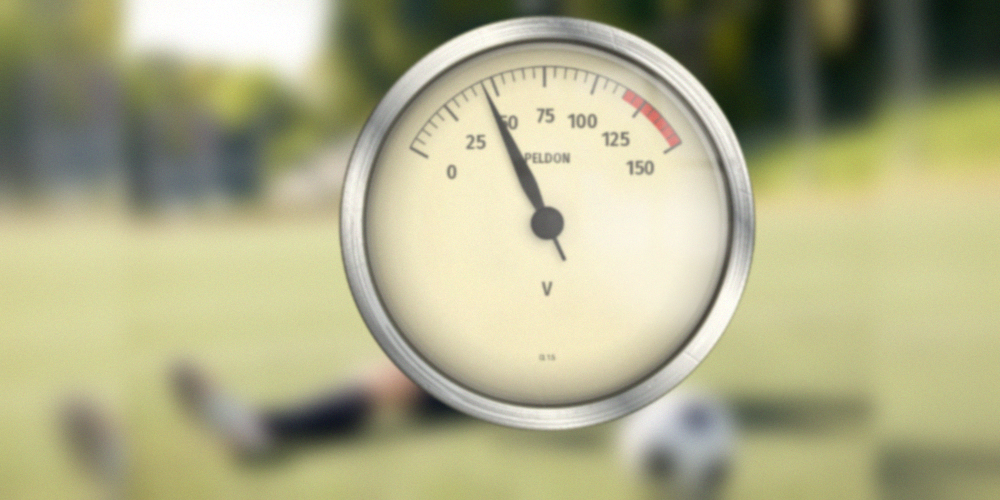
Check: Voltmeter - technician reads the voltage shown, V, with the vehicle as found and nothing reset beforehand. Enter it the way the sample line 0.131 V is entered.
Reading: 45 V
